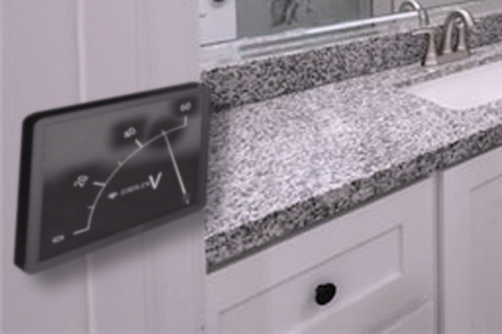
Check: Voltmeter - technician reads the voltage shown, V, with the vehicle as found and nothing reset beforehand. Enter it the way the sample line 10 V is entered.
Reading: 50 V
